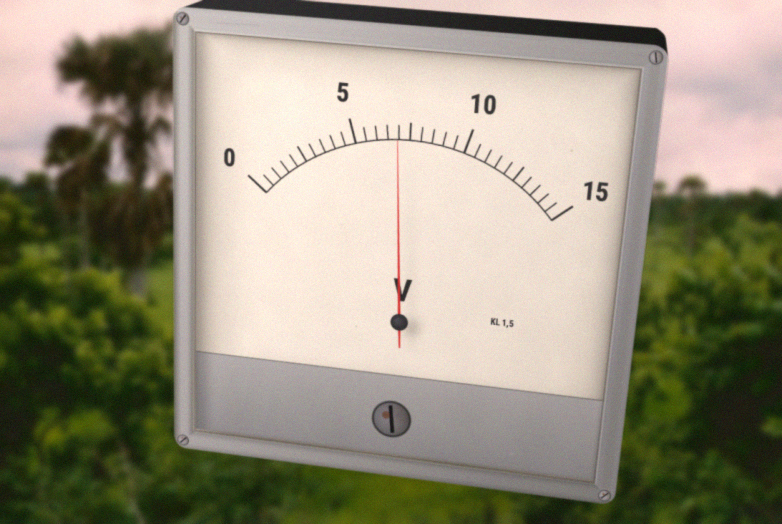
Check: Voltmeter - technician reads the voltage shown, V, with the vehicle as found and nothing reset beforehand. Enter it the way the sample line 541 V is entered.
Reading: 7 V
